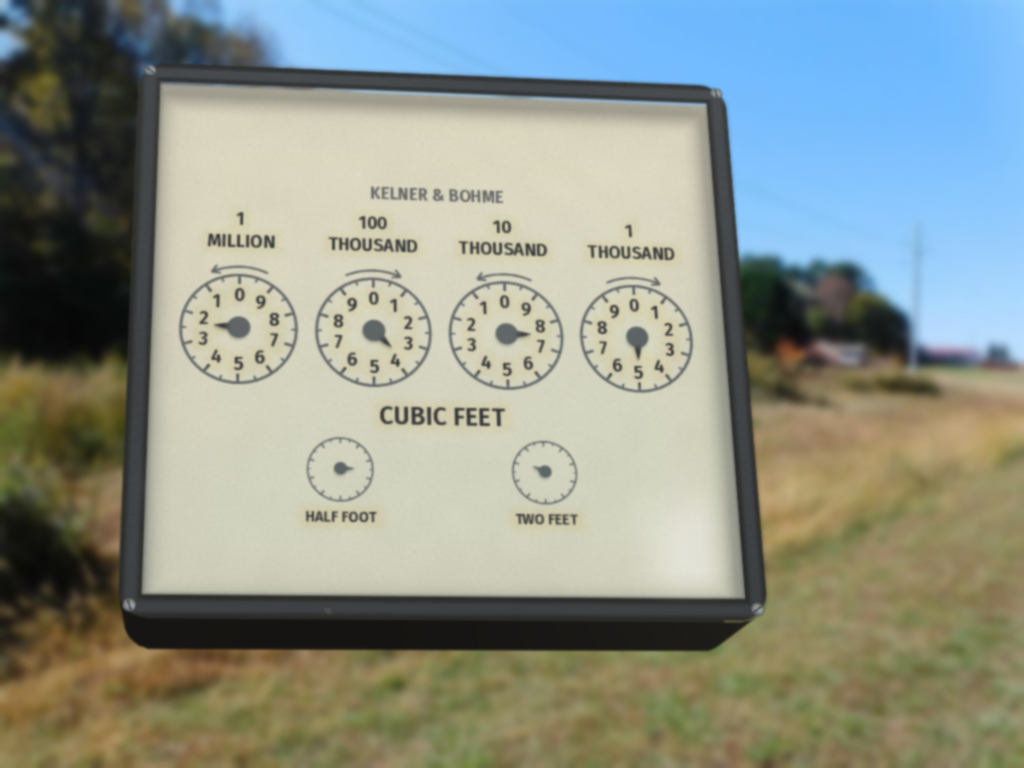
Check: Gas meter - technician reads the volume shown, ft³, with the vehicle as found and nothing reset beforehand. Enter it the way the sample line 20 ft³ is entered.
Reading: 237500 ft³
